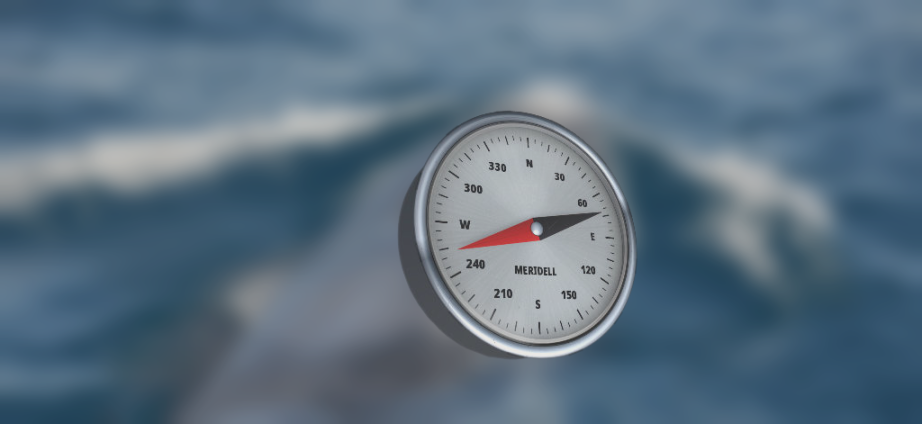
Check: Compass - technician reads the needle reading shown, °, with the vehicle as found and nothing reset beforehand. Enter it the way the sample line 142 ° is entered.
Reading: 252.5 °
